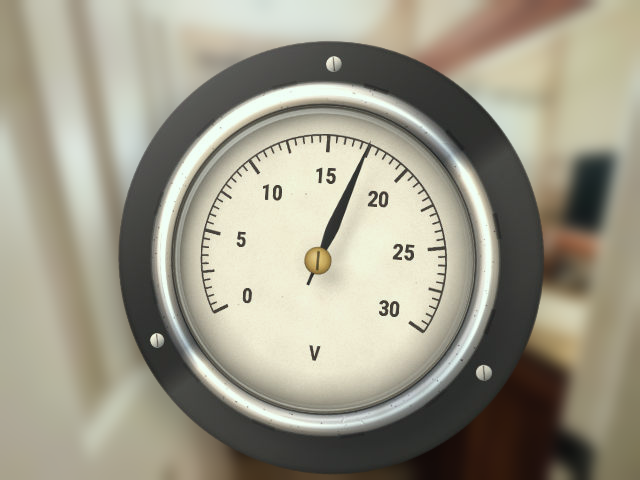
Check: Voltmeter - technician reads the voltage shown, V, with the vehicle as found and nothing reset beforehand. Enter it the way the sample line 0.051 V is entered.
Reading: 17.5 V
